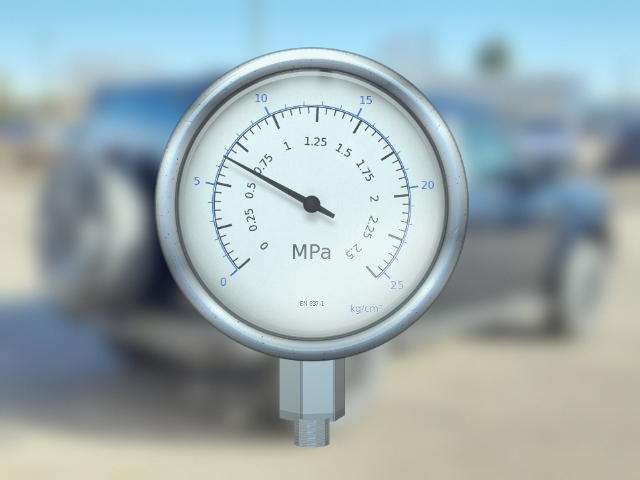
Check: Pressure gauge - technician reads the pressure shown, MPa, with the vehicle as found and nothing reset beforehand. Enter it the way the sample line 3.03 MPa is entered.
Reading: 0.65 MPa
